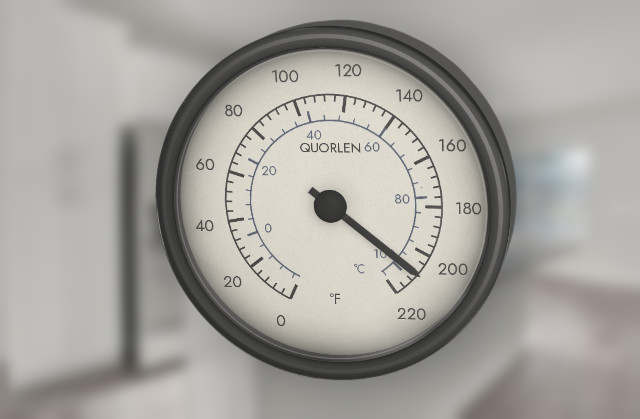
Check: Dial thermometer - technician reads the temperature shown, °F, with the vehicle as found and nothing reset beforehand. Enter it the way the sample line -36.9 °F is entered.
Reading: 208 °F
